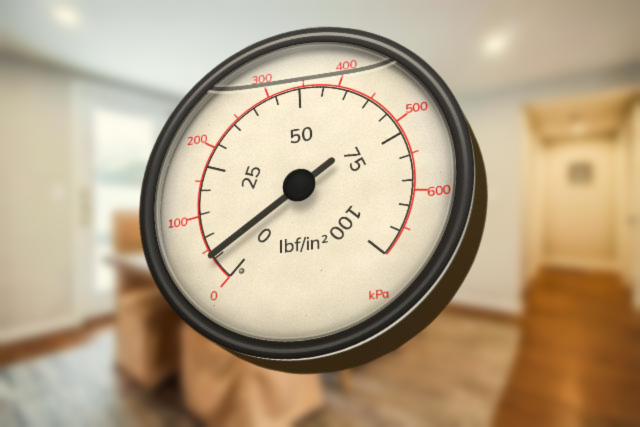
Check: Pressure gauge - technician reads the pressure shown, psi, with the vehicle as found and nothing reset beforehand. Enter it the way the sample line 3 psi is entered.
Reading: 5 psi
